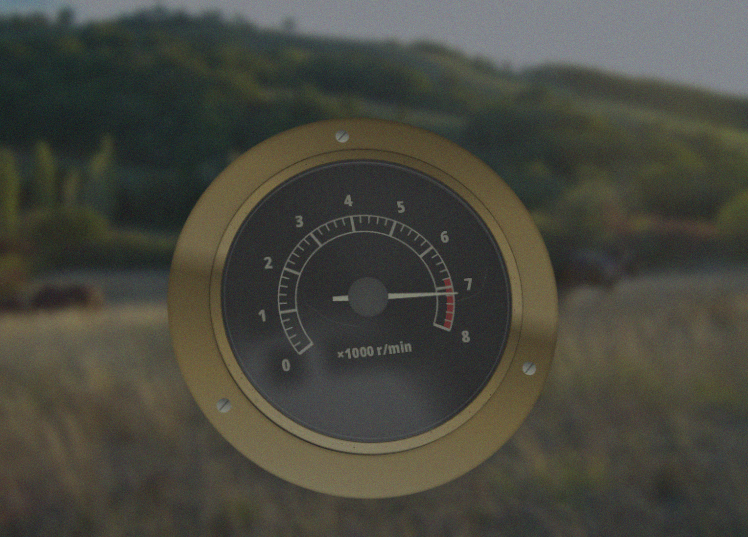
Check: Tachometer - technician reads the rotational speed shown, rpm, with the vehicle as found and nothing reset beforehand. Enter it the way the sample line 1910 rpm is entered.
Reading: 7200 rpm
